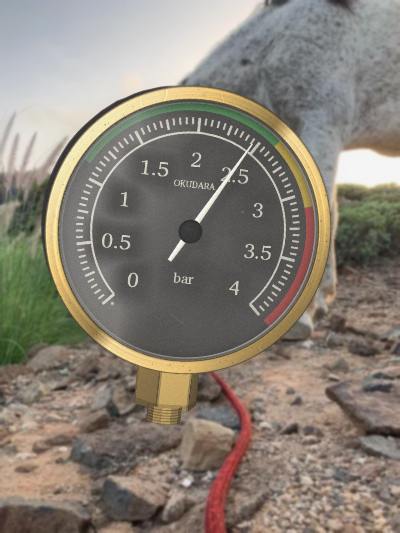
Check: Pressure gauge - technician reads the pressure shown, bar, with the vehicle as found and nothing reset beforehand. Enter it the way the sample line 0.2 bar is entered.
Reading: 2.45 bar
